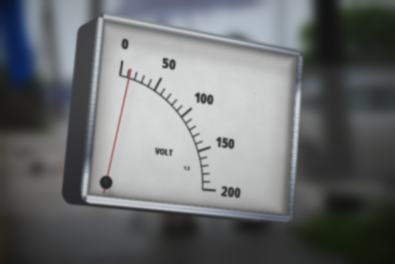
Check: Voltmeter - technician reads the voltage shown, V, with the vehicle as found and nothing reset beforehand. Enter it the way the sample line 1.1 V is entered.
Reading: 10 V
